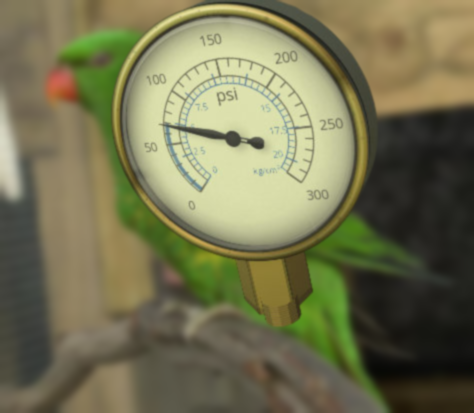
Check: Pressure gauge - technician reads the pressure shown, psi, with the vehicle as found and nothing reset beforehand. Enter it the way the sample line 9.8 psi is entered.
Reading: 70 psi
